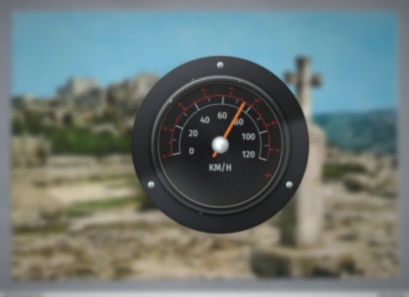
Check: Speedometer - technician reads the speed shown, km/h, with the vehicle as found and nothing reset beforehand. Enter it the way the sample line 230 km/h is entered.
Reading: 75 km/h
